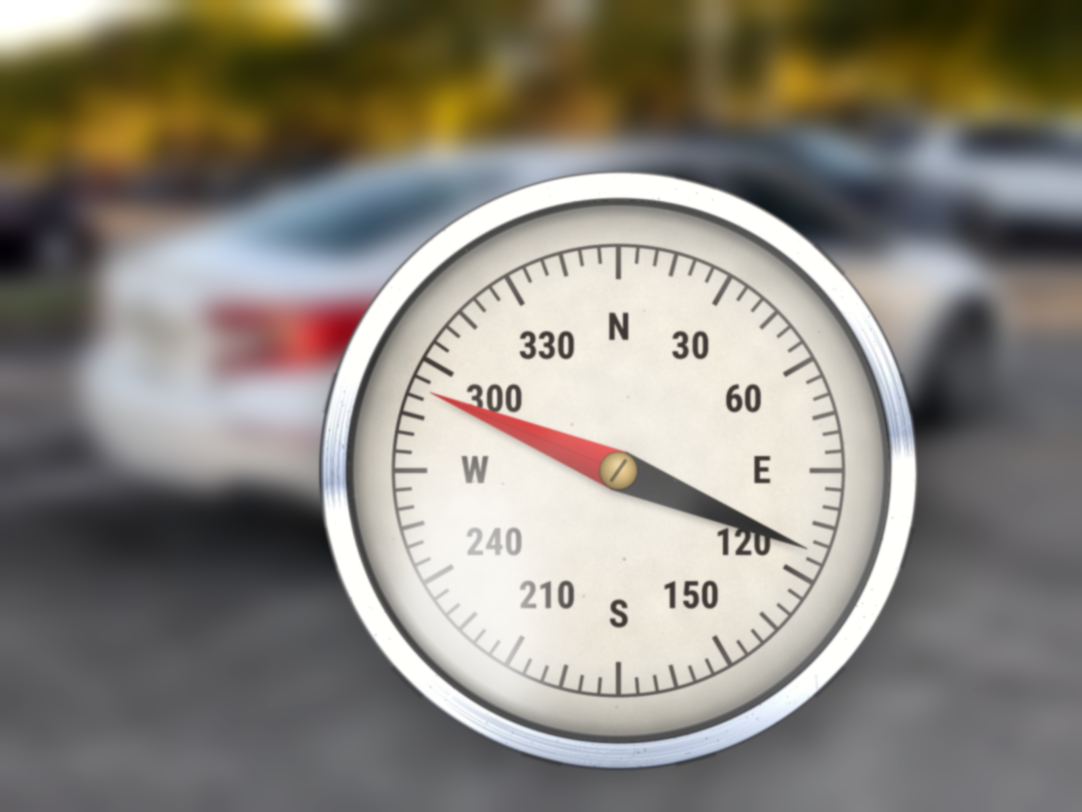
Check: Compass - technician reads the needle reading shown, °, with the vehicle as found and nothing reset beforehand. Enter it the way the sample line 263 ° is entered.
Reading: 292.5 °
